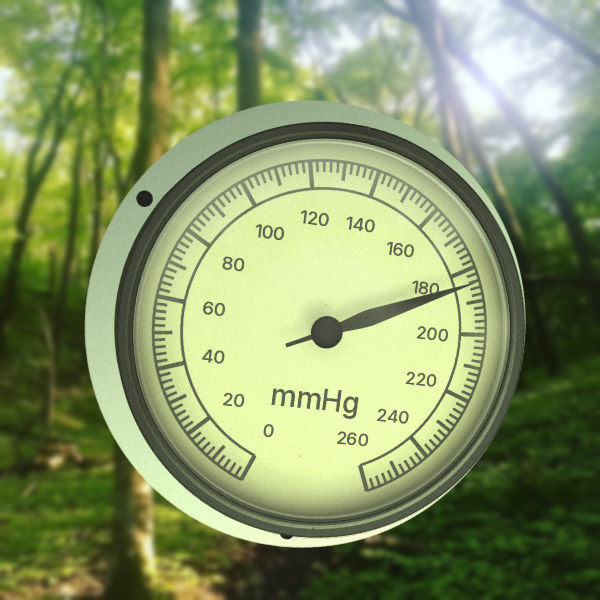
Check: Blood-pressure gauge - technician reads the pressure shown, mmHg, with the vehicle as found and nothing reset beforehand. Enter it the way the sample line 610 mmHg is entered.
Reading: 184 mmHg
